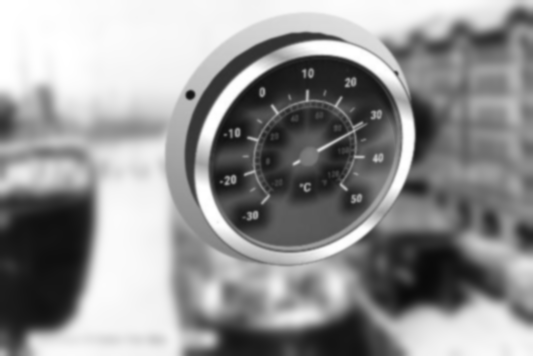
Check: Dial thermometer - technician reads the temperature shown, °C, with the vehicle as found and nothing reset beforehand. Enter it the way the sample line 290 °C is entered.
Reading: 30 °C
